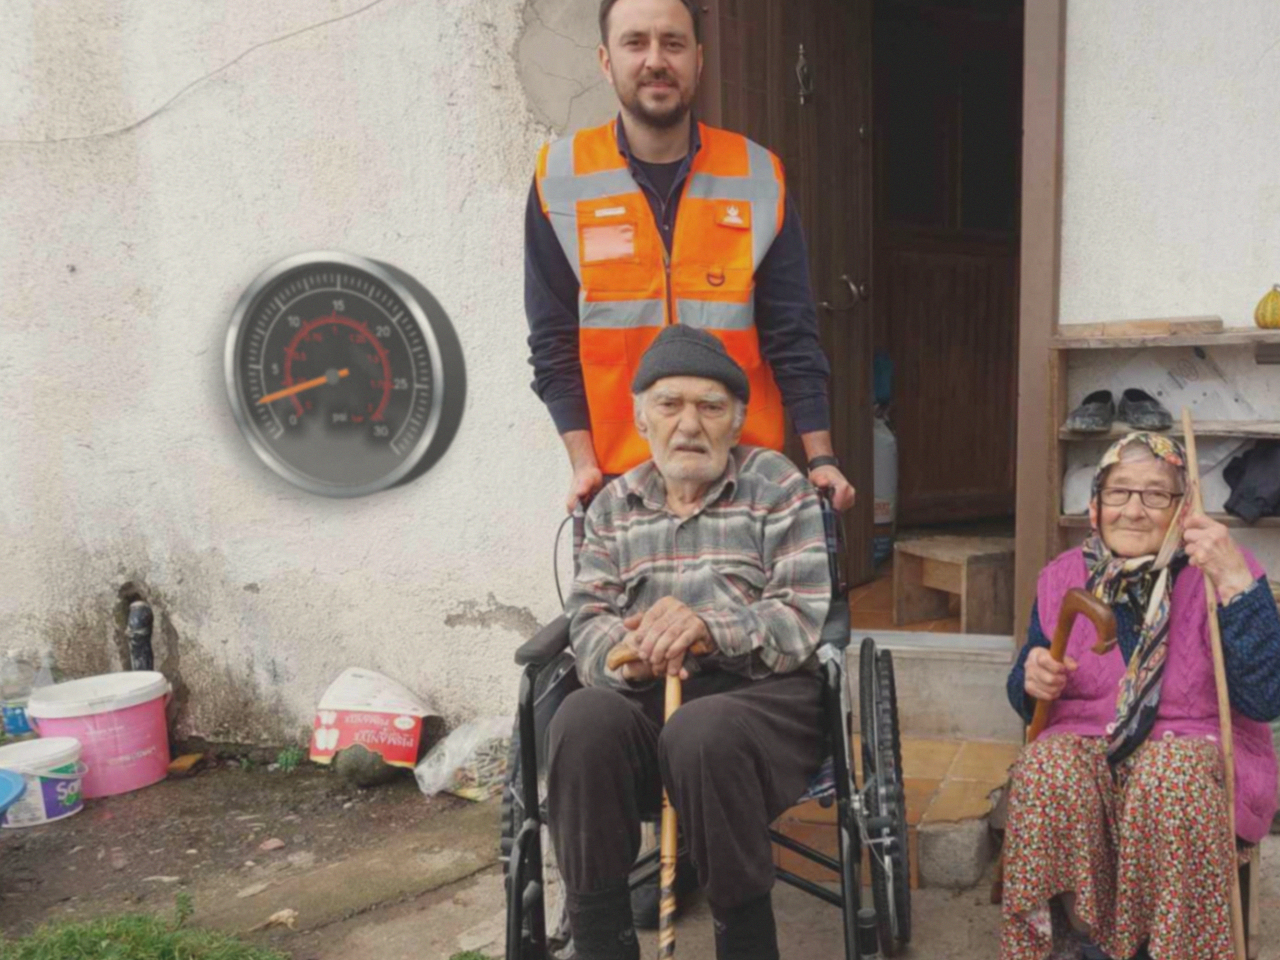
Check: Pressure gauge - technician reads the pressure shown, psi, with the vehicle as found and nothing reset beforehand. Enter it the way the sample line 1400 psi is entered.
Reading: 2.5 psi
